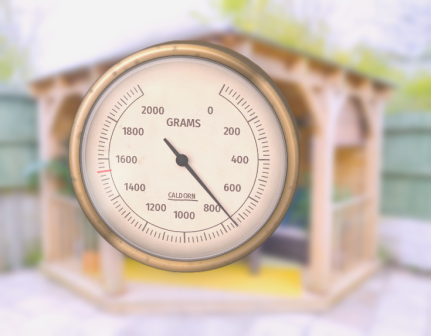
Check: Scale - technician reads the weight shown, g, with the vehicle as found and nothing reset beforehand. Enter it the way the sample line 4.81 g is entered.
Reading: 740 g
